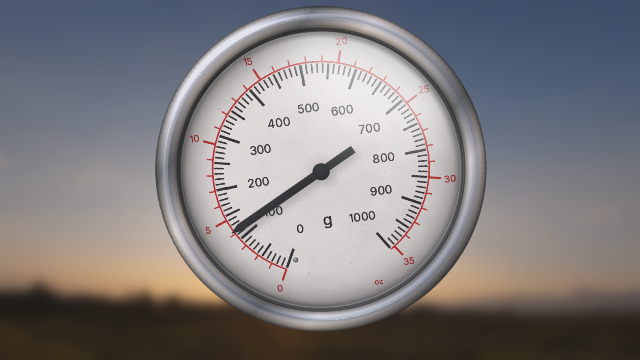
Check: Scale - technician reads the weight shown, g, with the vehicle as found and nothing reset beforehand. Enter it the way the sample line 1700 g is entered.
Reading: 120 g
